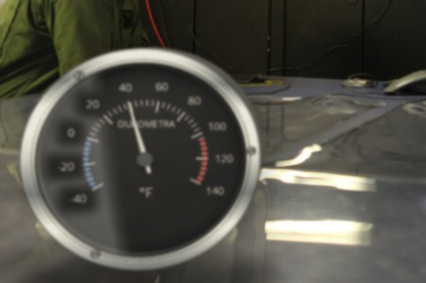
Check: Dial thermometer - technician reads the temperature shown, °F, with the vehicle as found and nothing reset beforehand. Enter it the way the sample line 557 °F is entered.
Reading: 40 °F
